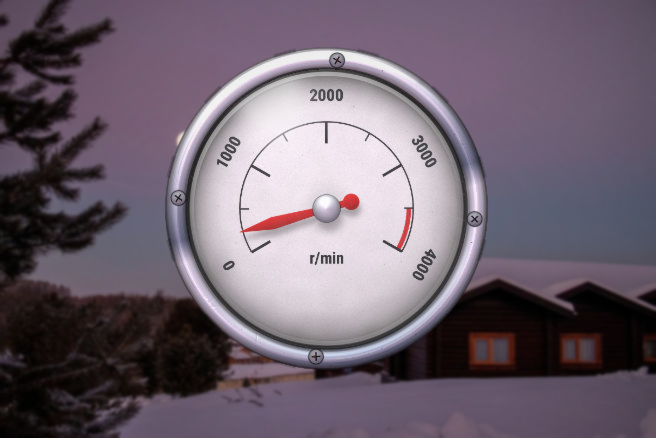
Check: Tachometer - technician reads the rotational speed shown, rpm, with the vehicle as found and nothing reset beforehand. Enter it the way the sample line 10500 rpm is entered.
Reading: 250 rpm
